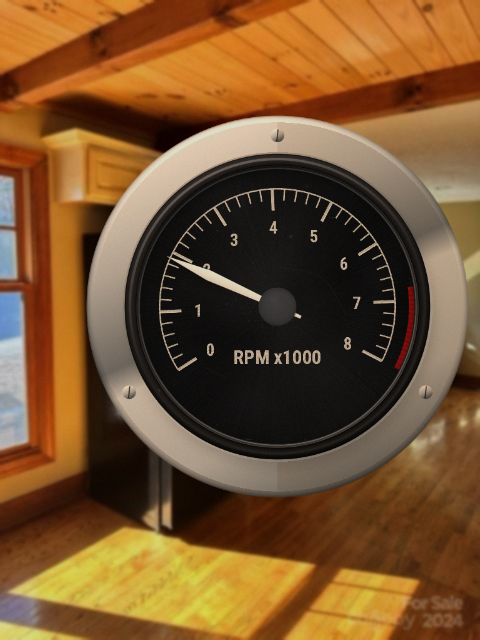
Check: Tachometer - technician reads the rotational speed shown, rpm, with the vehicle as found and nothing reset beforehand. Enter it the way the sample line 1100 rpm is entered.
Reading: 1900 rpm
